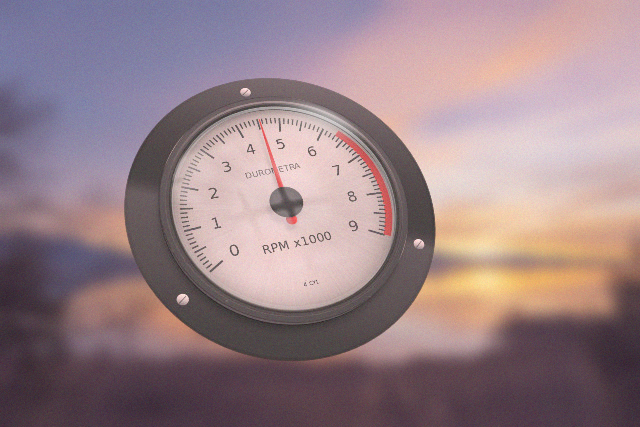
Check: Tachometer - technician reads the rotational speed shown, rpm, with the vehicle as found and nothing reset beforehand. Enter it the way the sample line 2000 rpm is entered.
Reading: 4500 rpm
